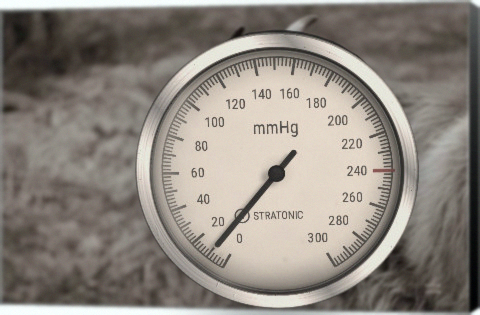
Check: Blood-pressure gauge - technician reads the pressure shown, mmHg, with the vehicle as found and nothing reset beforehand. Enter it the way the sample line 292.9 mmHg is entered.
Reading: 10 mmHg
